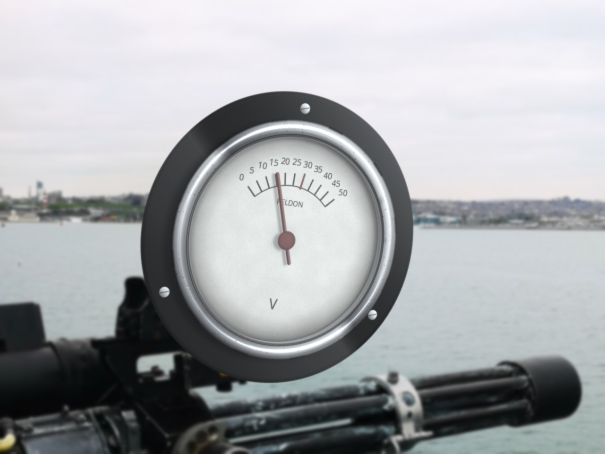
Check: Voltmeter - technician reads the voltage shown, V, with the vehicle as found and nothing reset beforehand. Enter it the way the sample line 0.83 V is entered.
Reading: 15 V
